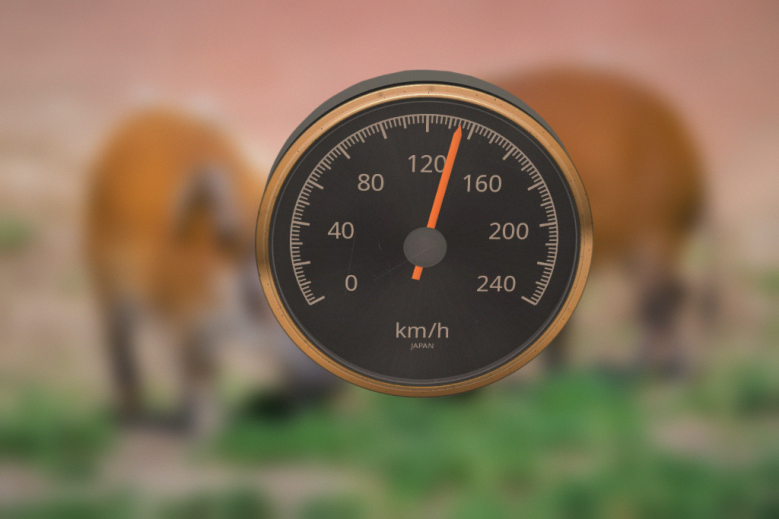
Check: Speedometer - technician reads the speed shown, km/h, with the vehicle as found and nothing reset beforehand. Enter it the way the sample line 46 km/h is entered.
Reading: 134 km/h
